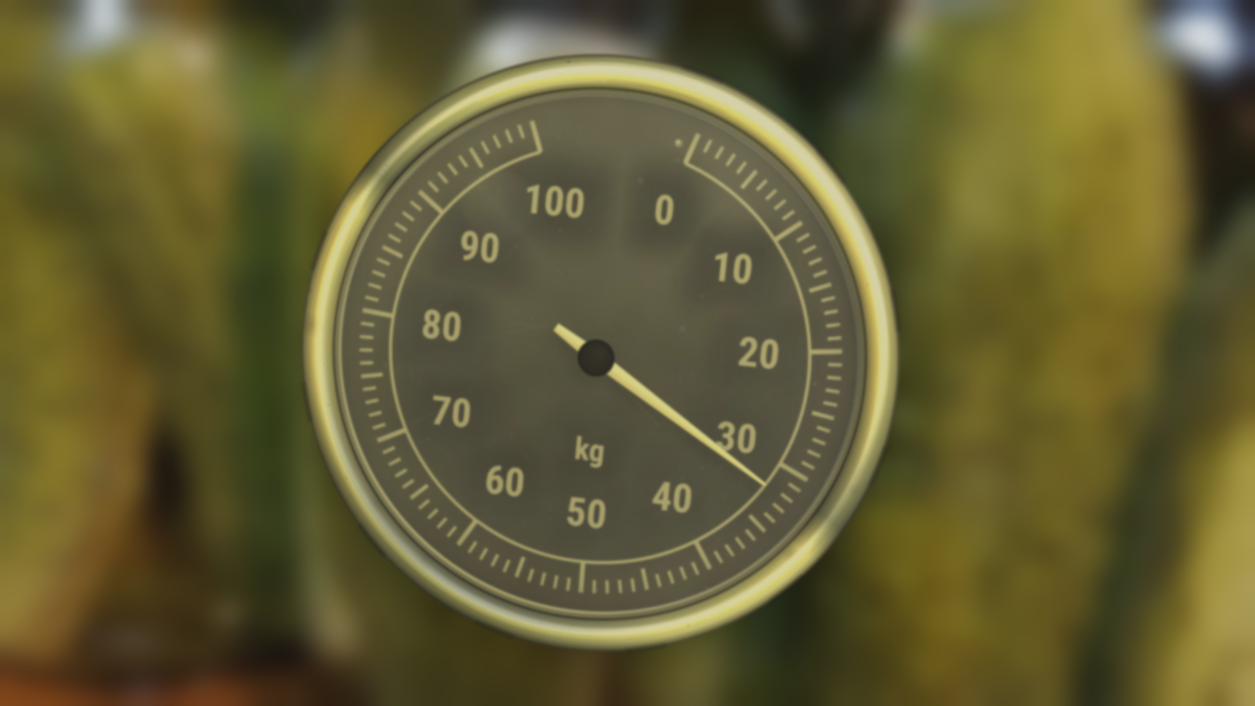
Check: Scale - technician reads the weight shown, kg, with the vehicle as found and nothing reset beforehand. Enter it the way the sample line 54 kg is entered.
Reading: 32 kg
